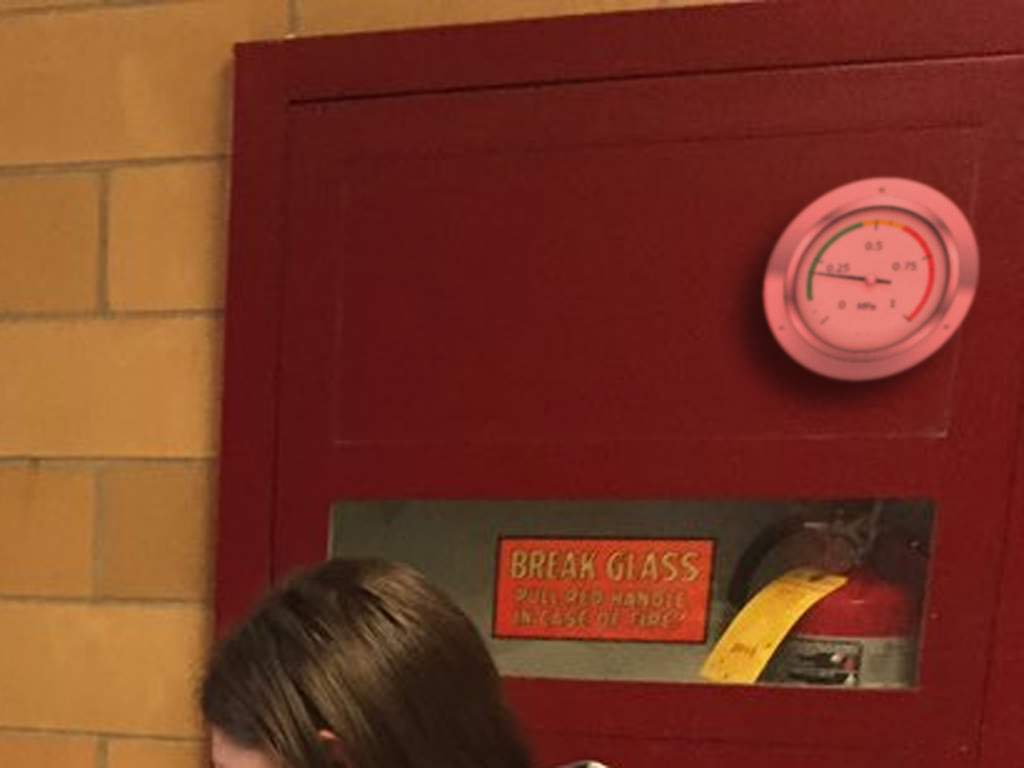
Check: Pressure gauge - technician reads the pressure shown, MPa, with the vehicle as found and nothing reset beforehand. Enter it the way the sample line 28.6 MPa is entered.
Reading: 0.2 MPa
